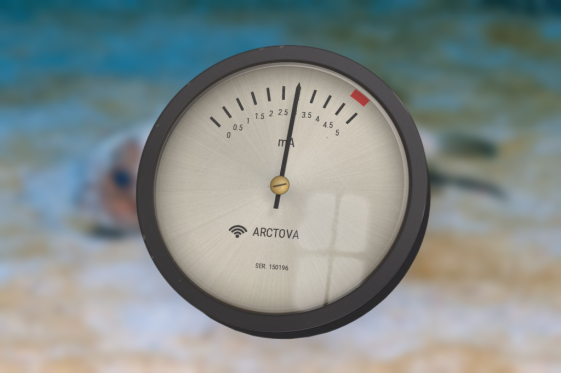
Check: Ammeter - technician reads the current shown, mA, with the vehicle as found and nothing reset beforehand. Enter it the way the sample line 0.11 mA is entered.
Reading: 3 mA
